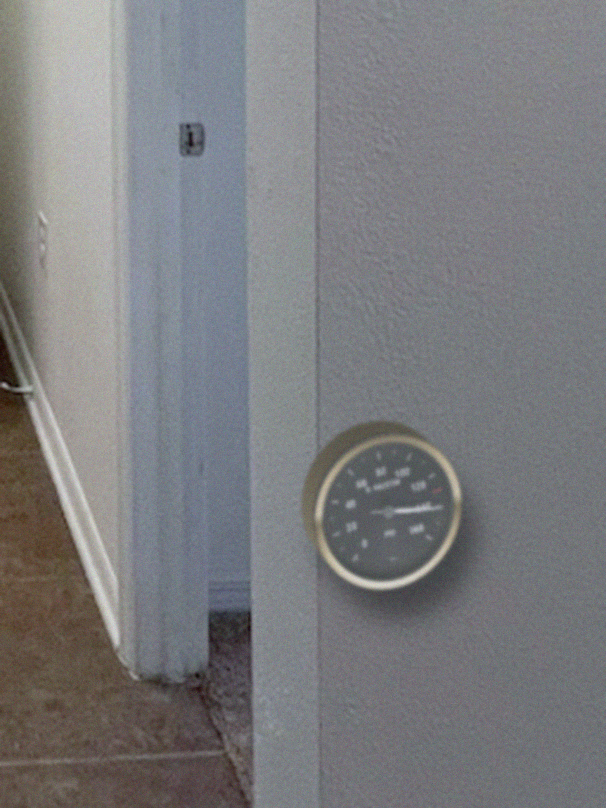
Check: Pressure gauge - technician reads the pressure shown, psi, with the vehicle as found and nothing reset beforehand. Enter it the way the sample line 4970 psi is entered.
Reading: 140 psi
